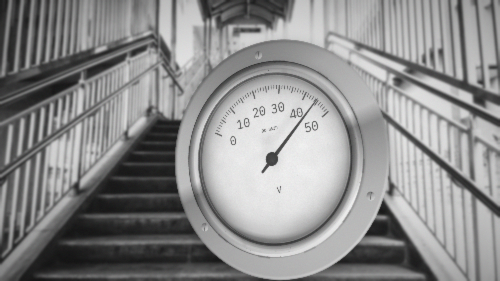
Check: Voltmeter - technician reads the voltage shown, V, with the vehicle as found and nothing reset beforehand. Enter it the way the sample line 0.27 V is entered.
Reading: 45 V
